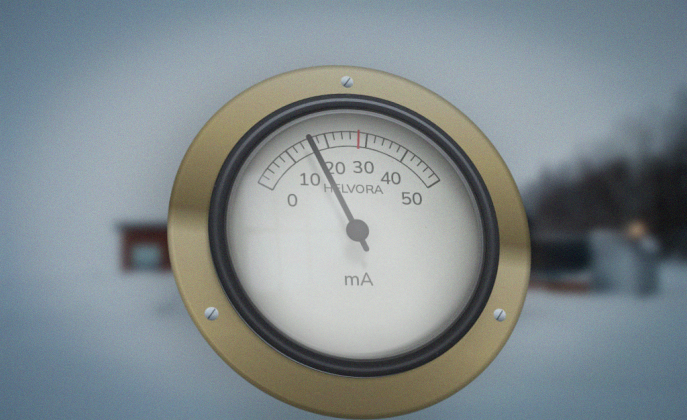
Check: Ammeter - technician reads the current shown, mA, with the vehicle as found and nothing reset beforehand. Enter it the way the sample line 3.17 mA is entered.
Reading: 16 mA
